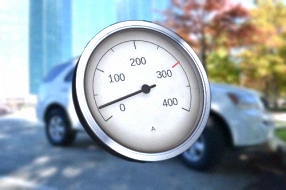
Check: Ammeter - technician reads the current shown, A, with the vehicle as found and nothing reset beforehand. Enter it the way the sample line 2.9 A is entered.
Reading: 25 A
